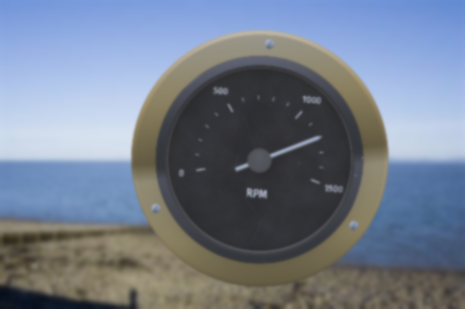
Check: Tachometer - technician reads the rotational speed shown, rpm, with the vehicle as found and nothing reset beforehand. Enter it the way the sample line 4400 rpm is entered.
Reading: 1200 rpm
